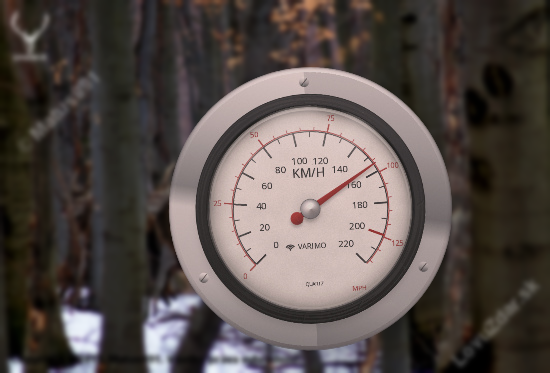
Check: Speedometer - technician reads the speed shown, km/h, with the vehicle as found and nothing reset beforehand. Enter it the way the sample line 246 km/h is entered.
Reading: 155 km/h
